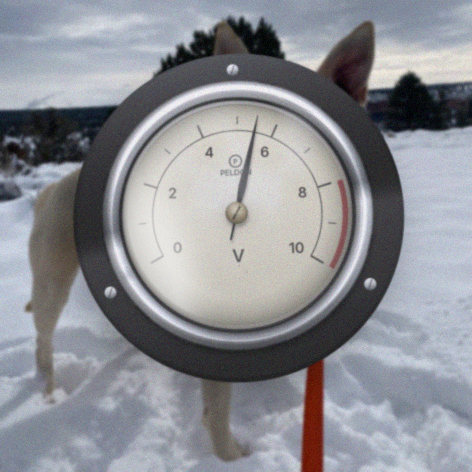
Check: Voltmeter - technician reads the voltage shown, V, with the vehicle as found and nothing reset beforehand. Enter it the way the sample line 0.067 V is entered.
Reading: 5.5 V
